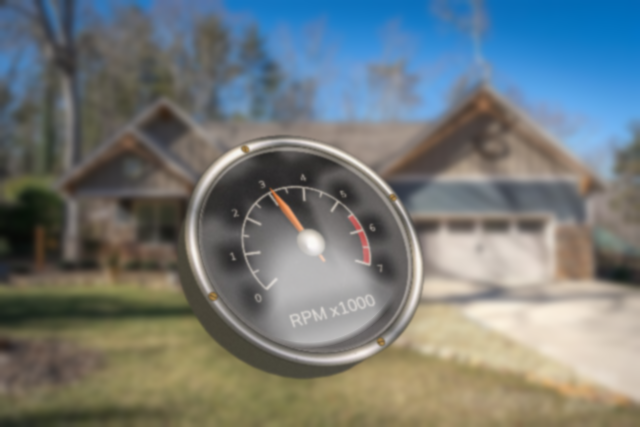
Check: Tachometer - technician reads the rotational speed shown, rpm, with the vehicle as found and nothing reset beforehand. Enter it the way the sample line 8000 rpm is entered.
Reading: 3000 rpm
